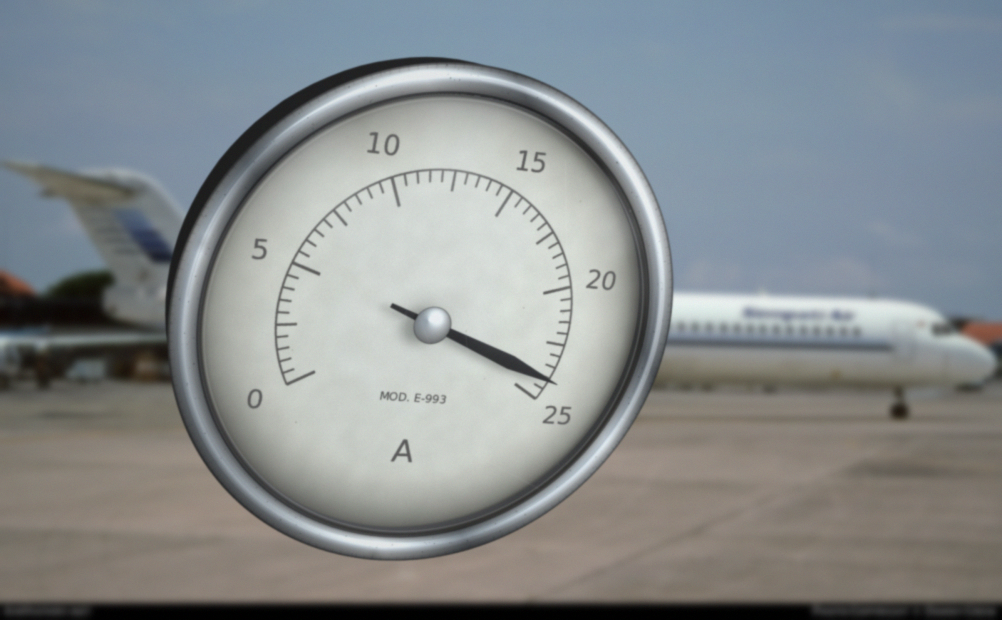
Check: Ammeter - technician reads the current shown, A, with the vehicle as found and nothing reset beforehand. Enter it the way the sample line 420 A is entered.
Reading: 24 A
